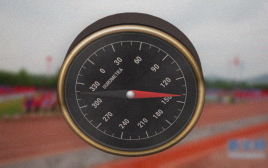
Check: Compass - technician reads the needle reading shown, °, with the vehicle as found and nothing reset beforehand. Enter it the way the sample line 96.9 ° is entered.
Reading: 140 °
